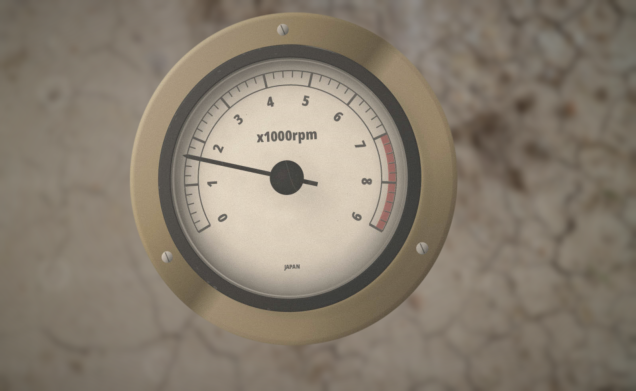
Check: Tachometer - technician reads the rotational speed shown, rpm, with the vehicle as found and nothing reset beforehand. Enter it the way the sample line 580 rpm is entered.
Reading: 1600 rpm
